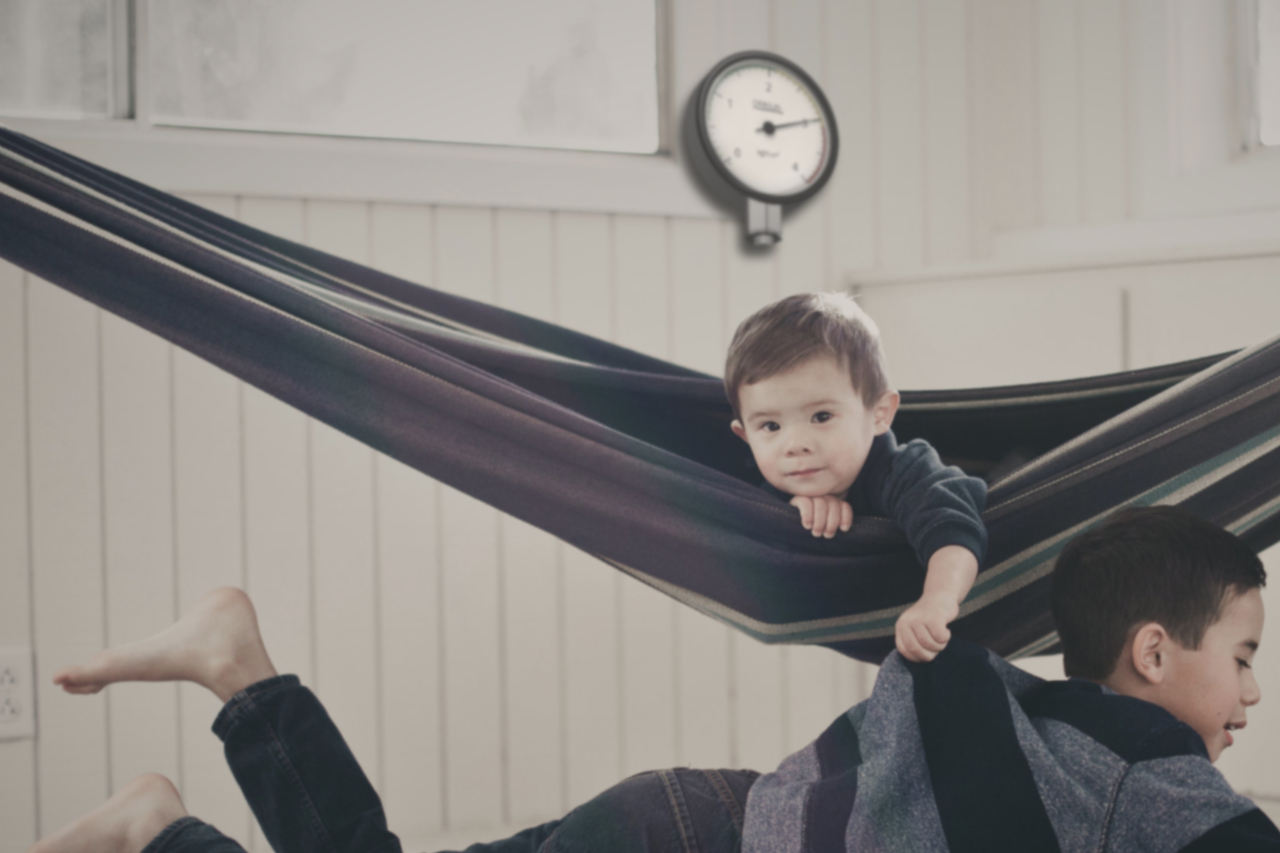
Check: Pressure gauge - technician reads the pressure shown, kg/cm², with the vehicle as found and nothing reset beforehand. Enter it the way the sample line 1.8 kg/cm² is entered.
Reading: 3 kg/cm²
